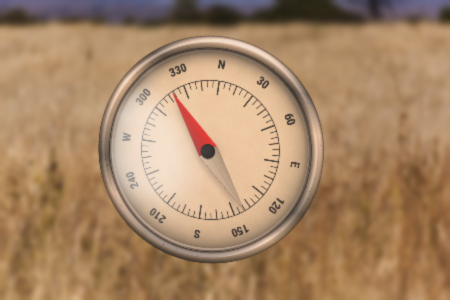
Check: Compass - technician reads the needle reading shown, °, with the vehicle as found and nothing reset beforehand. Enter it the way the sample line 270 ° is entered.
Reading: 320 °
